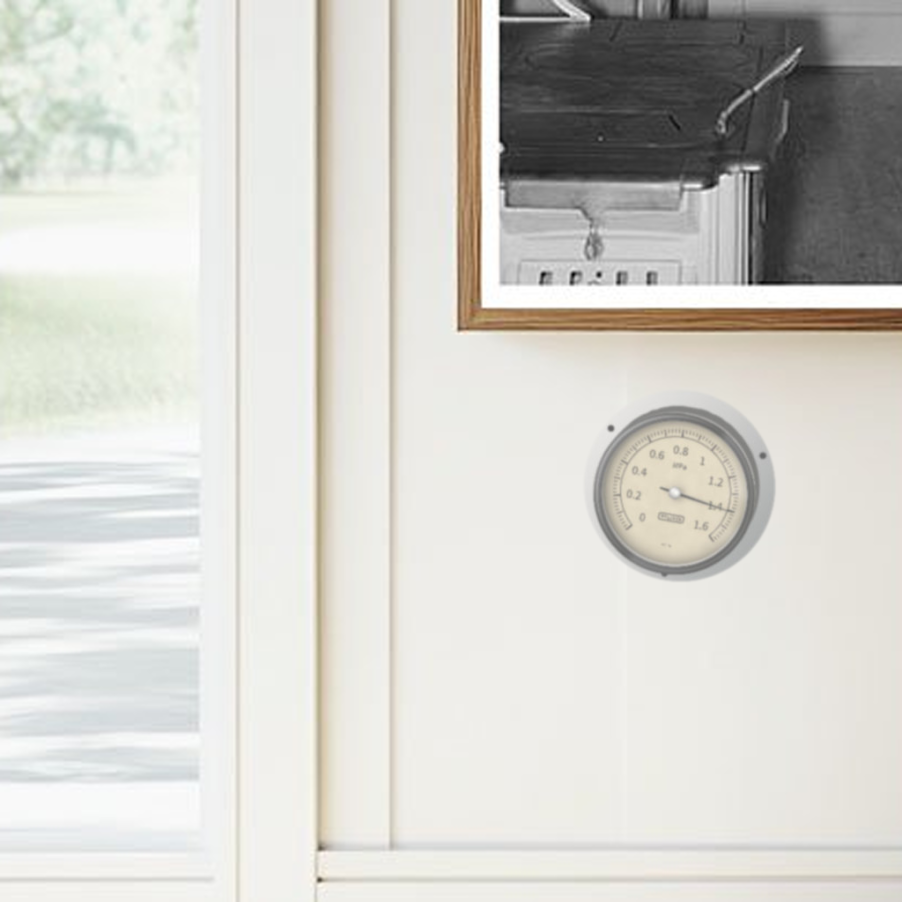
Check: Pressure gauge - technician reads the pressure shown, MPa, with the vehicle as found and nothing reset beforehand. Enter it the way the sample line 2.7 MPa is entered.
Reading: 1.4 MPa
